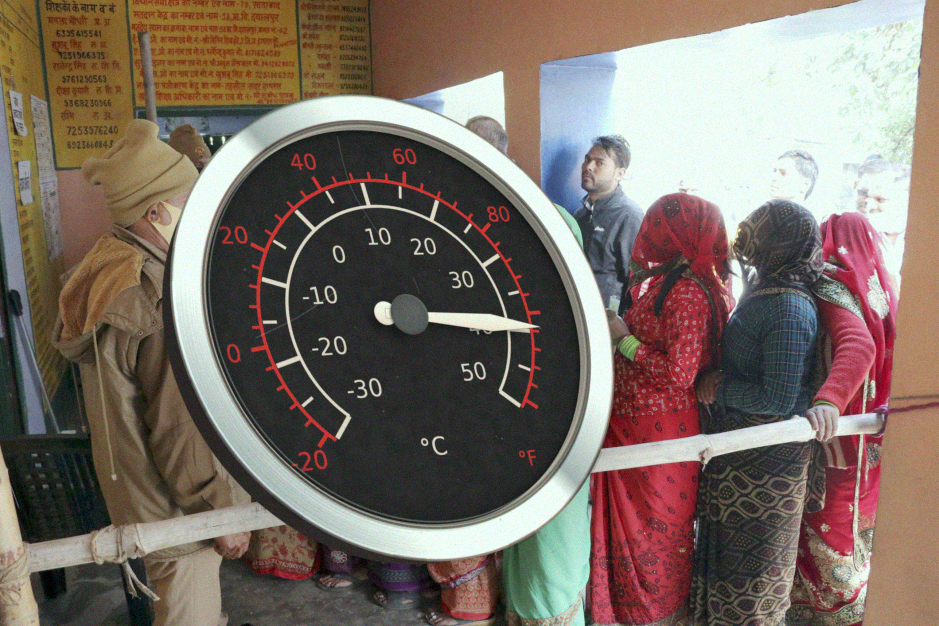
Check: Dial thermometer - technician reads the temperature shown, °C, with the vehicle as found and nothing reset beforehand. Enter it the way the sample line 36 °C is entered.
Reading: 40 °C
